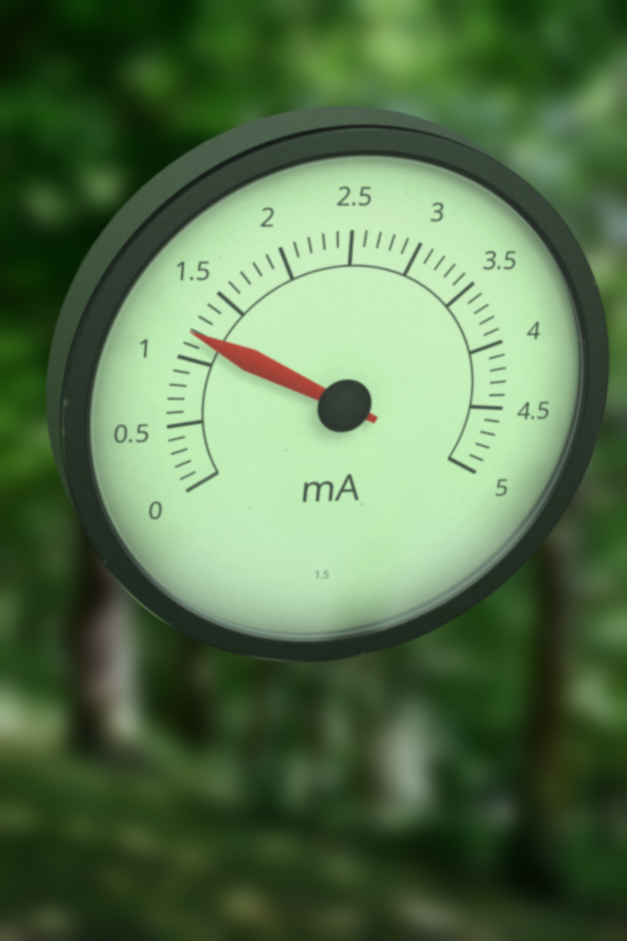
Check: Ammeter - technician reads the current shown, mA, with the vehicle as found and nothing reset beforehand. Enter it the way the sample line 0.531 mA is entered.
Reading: 1.2 mA
